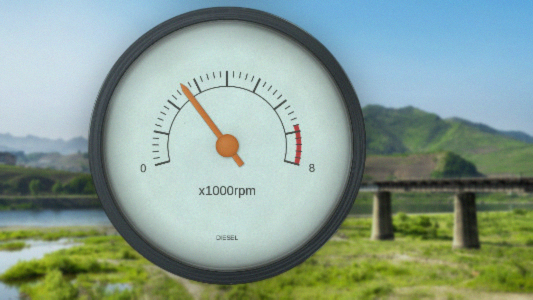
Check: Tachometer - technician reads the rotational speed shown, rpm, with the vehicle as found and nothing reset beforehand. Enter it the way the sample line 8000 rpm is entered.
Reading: 2600 rpm
